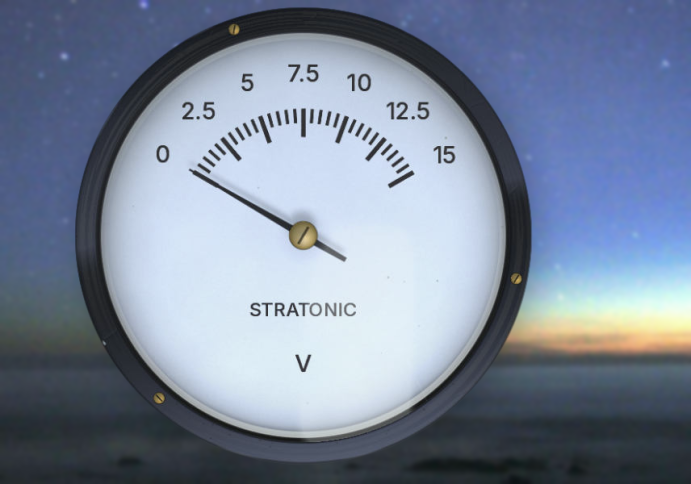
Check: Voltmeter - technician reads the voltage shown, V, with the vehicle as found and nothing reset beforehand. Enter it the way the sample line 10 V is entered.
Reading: 0 V
